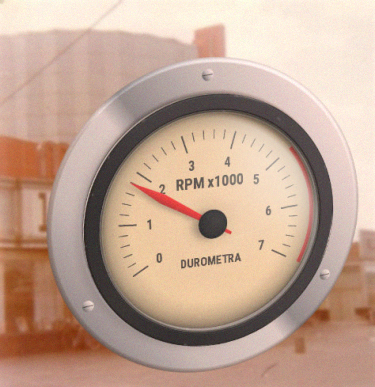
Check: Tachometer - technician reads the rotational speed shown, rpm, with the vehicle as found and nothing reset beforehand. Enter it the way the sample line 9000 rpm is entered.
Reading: 1800 rpm
